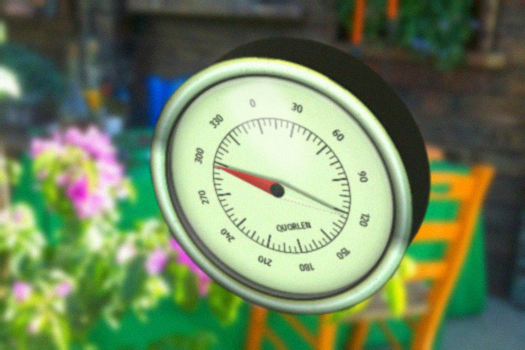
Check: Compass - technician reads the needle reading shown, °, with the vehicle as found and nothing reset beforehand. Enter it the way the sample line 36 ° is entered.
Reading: 300 °
